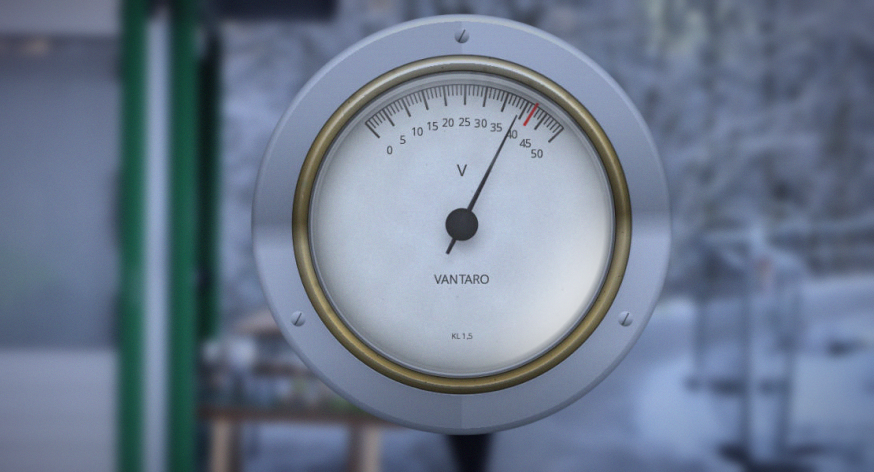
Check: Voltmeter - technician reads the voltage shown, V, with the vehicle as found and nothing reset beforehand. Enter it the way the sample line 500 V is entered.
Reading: 39 V
